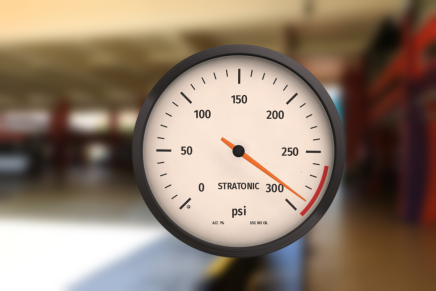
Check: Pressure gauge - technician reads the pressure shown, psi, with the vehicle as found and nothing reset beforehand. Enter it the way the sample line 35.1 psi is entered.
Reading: 290 psi
